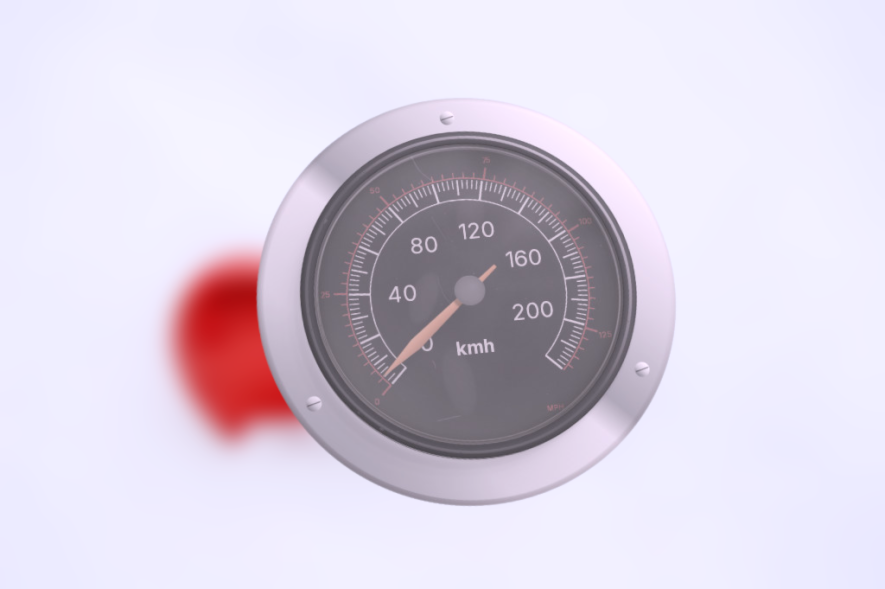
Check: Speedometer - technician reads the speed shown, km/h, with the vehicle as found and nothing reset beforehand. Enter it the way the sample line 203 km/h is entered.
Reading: 4 km/h
